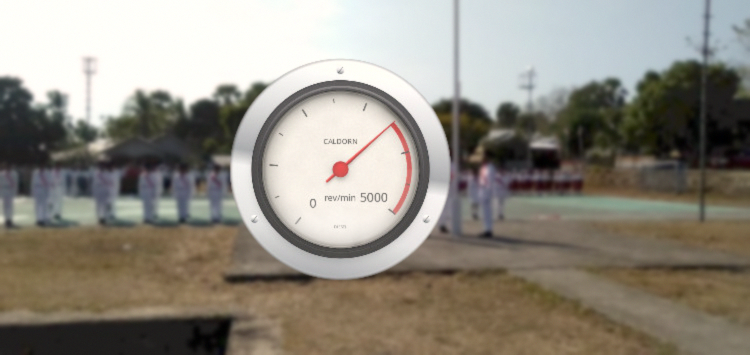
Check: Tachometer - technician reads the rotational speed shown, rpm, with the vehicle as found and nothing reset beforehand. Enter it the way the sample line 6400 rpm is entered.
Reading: 3500 rpm
